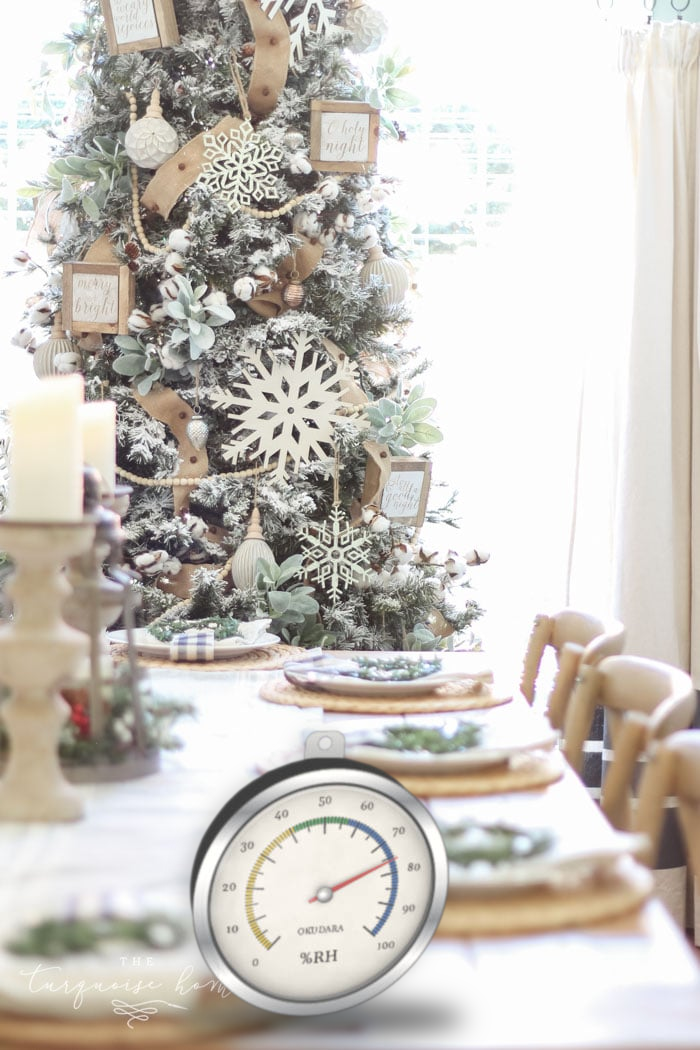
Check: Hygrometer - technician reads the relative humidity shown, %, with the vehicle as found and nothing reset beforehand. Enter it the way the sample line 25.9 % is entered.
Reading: 75 %
